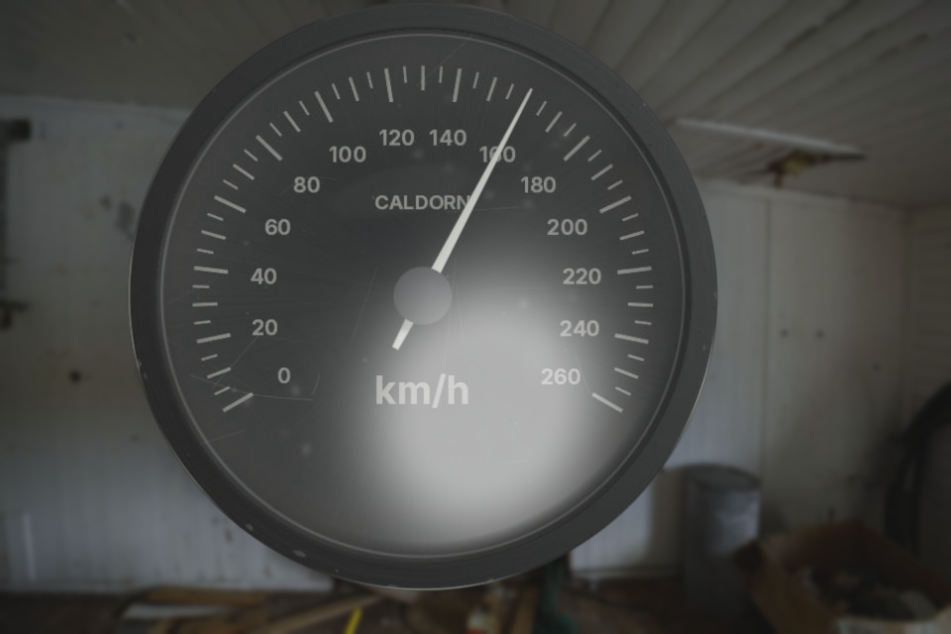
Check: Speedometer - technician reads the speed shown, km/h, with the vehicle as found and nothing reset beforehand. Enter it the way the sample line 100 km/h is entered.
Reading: 160 km/h
